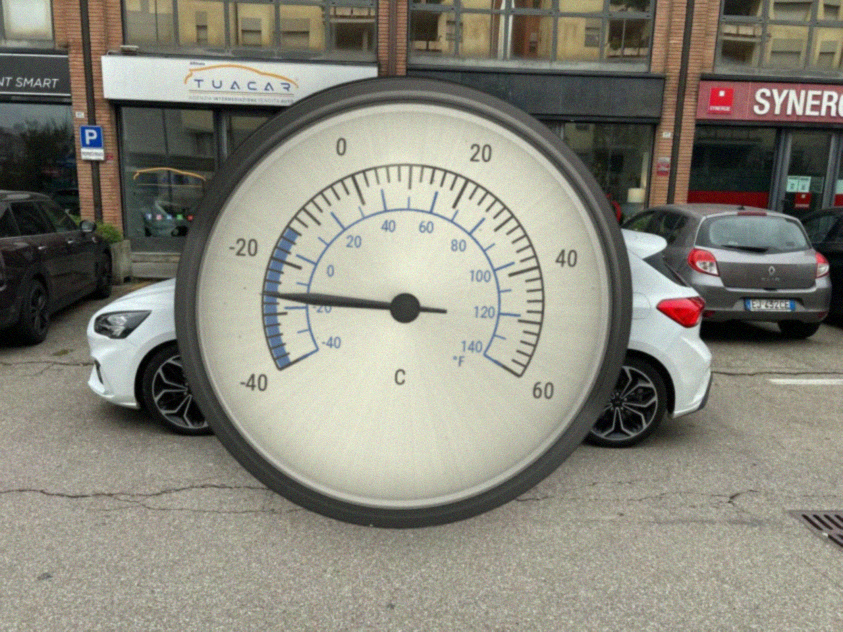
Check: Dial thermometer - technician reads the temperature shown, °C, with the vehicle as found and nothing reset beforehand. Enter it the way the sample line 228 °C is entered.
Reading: -26 °C
